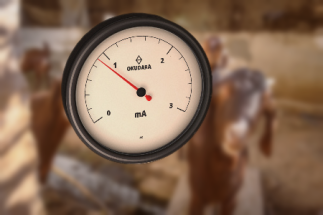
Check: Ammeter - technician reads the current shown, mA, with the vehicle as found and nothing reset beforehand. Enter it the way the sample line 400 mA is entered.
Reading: 0.9 mA
